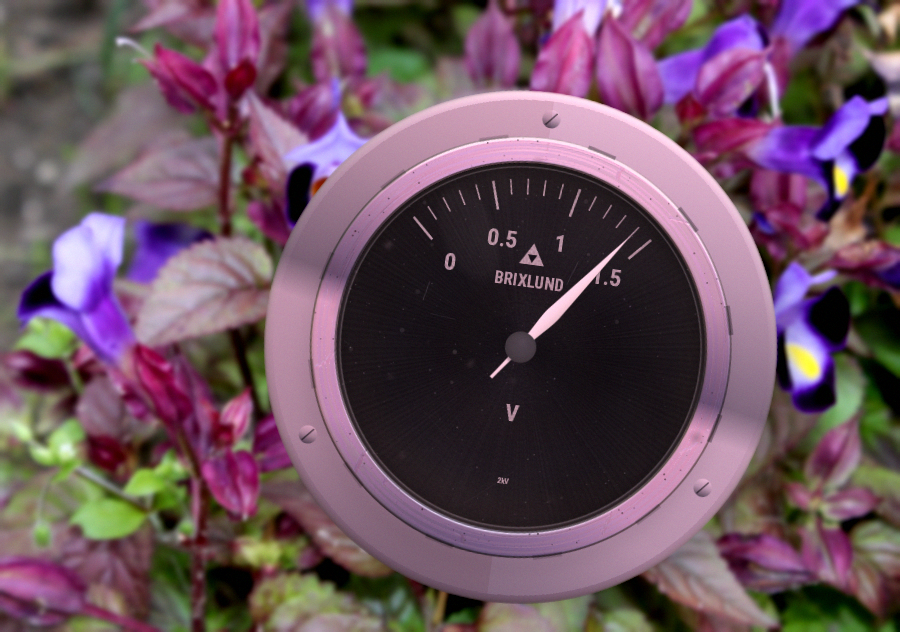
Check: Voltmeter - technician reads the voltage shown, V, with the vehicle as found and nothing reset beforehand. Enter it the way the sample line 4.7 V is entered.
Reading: 1.4 V
